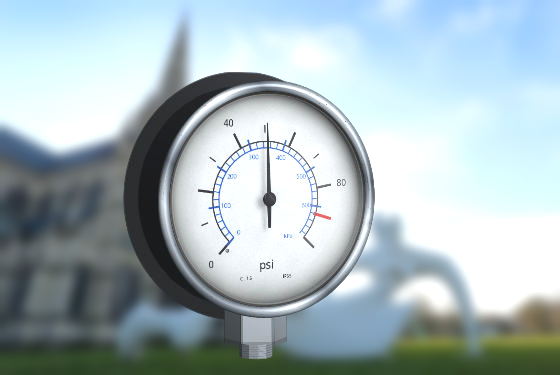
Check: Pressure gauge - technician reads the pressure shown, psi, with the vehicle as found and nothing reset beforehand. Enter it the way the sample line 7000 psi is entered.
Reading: 50 psi
